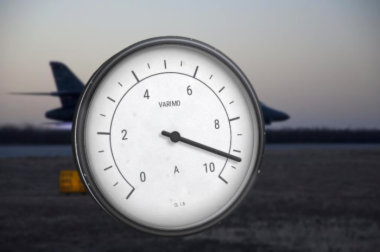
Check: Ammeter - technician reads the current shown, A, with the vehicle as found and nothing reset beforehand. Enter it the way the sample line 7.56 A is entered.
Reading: 9.25 A
